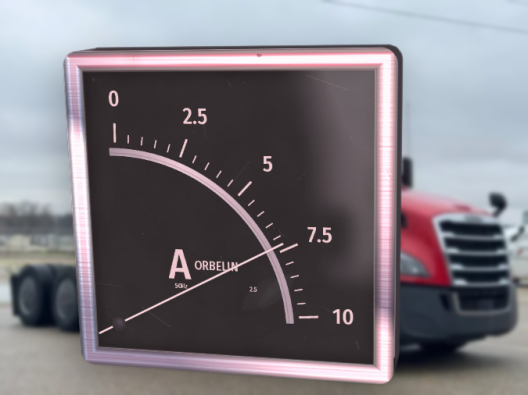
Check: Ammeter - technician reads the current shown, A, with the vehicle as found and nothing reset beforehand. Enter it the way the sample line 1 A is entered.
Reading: 7.25 A
